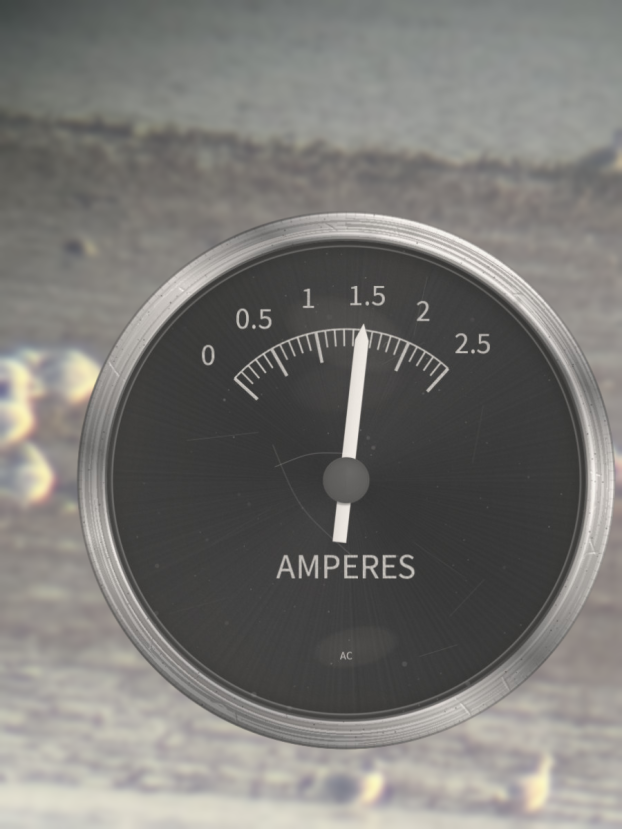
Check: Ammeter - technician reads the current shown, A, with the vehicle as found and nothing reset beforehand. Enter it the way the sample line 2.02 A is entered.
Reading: 1.5 A
